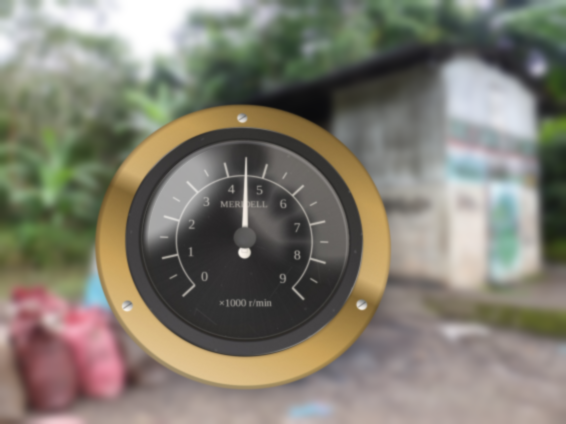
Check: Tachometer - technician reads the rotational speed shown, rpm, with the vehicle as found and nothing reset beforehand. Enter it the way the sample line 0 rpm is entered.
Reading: 4500 rpm
